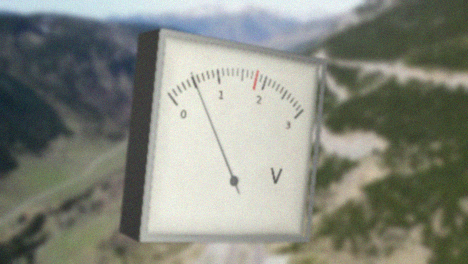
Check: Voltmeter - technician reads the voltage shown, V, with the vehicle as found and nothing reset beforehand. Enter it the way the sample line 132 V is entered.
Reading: 0.5 V
